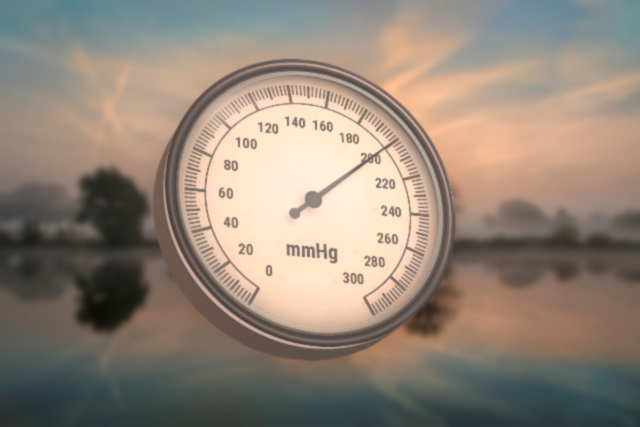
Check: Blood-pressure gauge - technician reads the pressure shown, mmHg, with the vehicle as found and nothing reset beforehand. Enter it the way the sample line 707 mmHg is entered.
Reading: 200 mmHg
